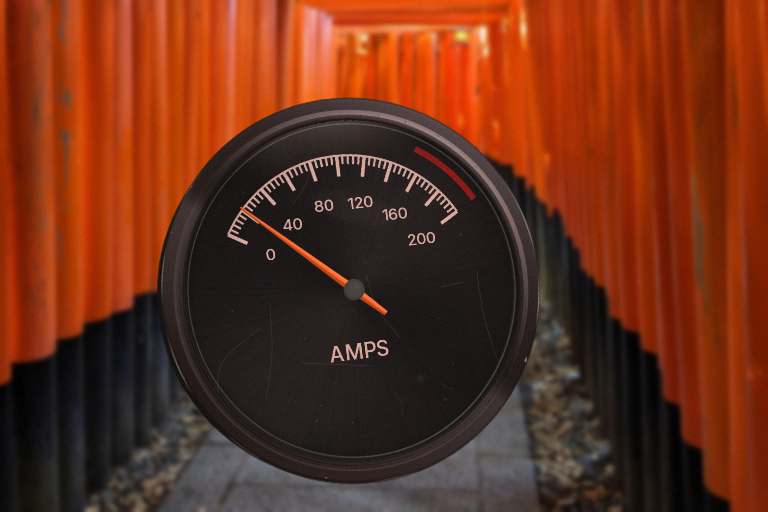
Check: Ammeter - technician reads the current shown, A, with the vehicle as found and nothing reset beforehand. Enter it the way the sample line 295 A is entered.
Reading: 20 A
